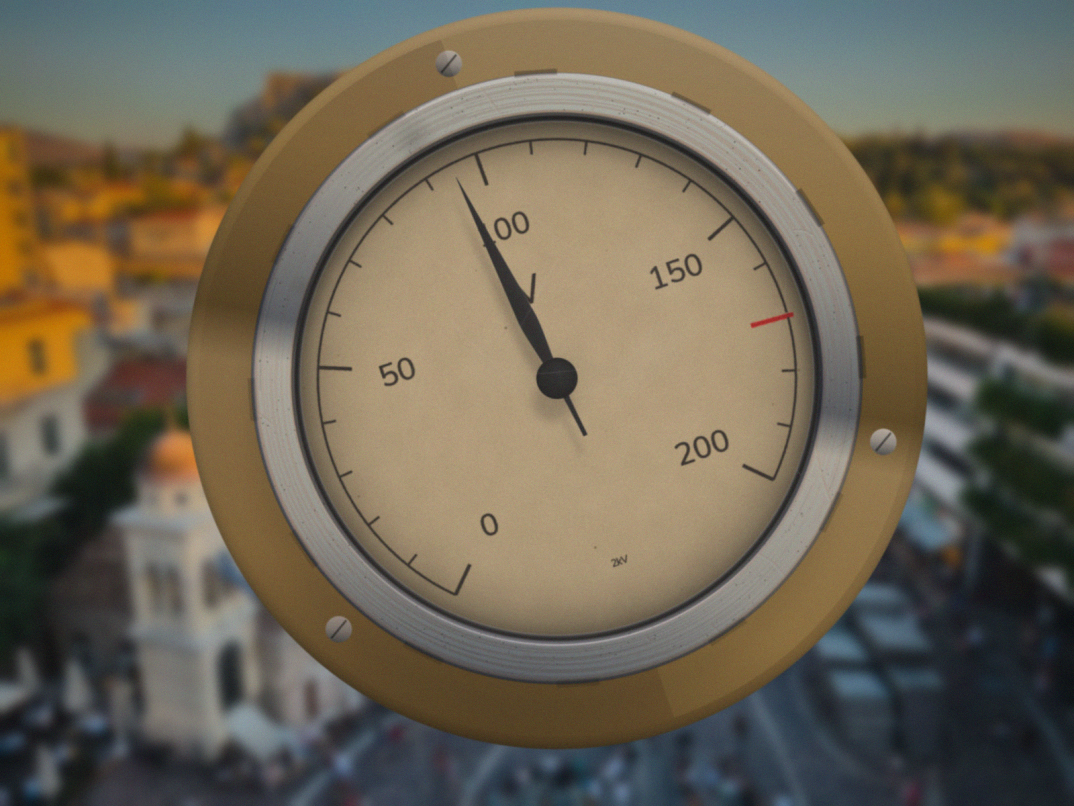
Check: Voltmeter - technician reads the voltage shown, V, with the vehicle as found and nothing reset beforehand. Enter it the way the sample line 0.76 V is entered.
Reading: 95 V
